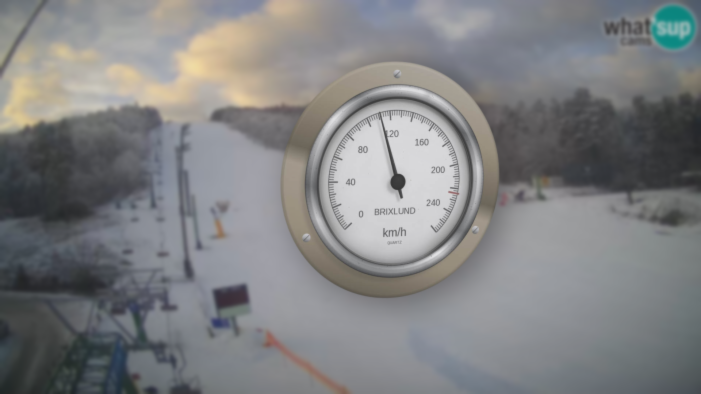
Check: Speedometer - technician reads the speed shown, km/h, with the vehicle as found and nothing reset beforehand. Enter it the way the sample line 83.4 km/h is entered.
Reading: 110 km/h
